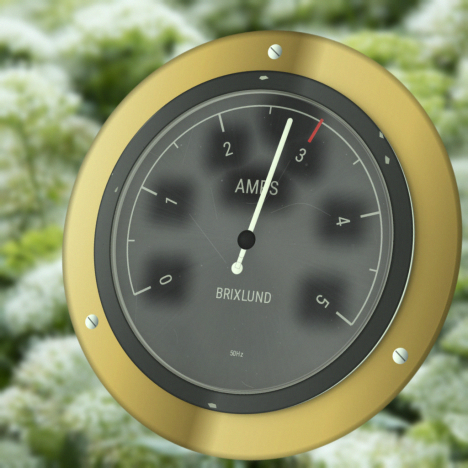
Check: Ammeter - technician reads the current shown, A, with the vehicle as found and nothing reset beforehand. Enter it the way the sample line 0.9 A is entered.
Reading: 2.75 A
